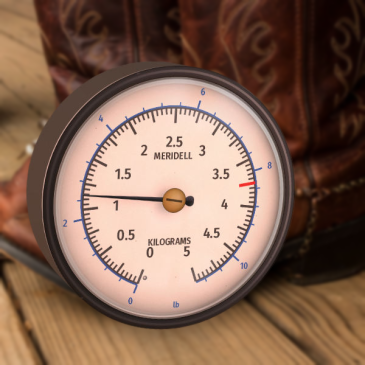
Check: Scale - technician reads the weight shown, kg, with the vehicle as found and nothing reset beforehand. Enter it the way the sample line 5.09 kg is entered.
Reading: 1.15 kg
